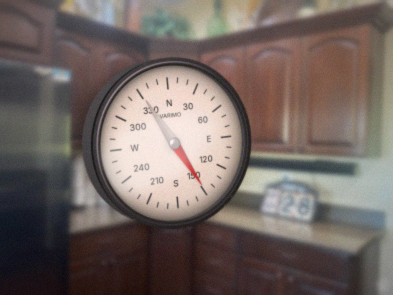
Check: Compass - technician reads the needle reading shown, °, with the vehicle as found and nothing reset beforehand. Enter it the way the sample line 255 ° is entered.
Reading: 150 °
